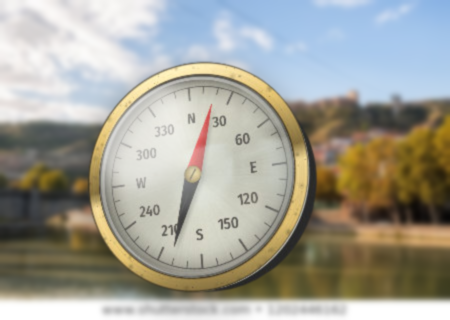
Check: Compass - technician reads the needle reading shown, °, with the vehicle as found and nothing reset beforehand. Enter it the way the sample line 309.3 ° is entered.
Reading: 20 °
